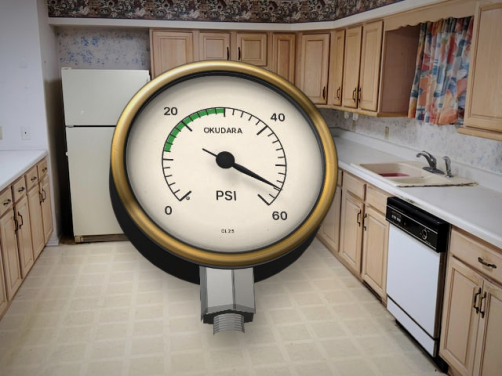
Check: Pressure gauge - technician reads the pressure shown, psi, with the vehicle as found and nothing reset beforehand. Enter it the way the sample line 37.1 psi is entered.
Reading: 56 psi
